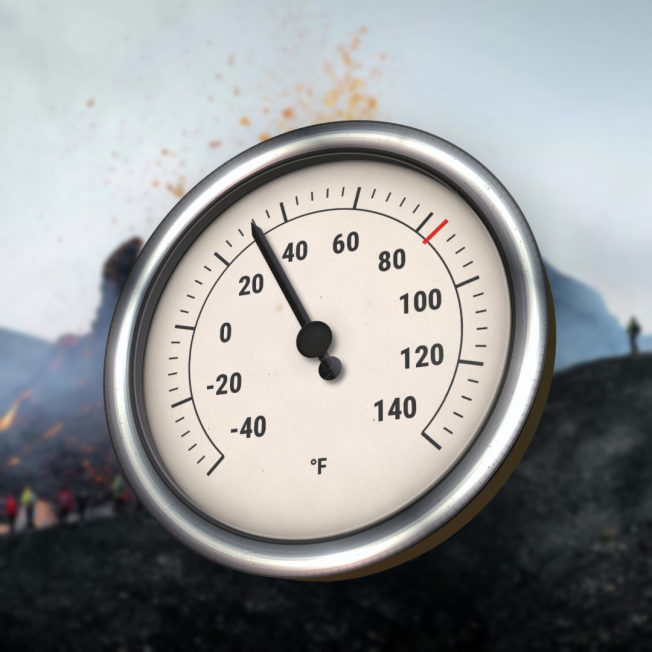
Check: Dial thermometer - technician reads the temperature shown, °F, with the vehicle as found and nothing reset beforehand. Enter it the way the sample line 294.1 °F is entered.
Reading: 32 °F
